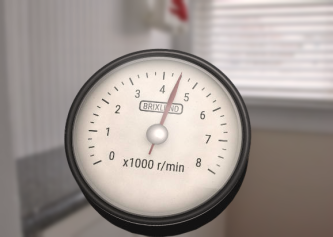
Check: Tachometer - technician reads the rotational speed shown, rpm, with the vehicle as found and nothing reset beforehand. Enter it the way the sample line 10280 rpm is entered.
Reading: 4500 rpm
